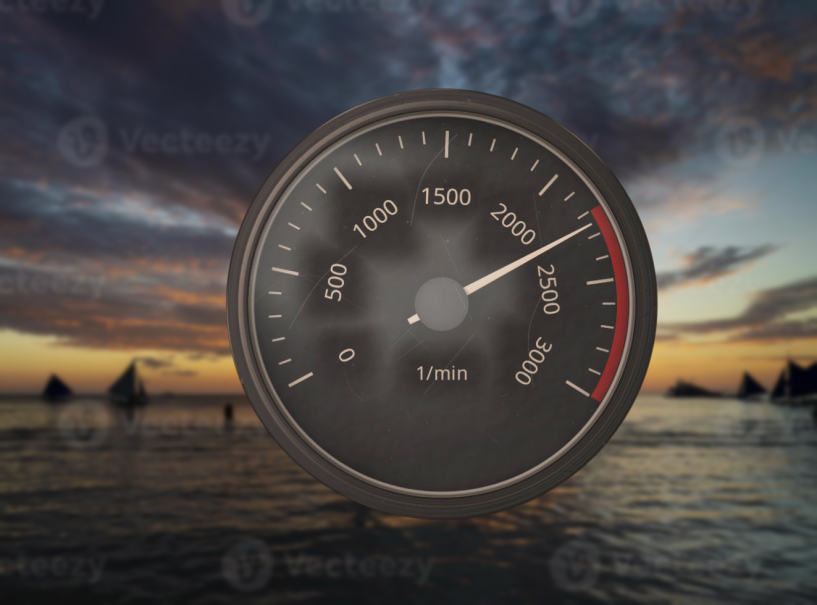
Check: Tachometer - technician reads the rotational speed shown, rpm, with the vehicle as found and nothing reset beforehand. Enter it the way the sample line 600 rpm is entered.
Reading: 2250 rpm
